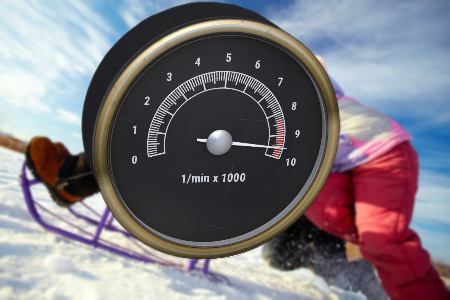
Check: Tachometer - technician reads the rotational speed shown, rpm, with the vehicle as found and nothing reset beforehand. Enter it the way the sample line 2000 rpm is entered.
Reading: 9500 rpm
